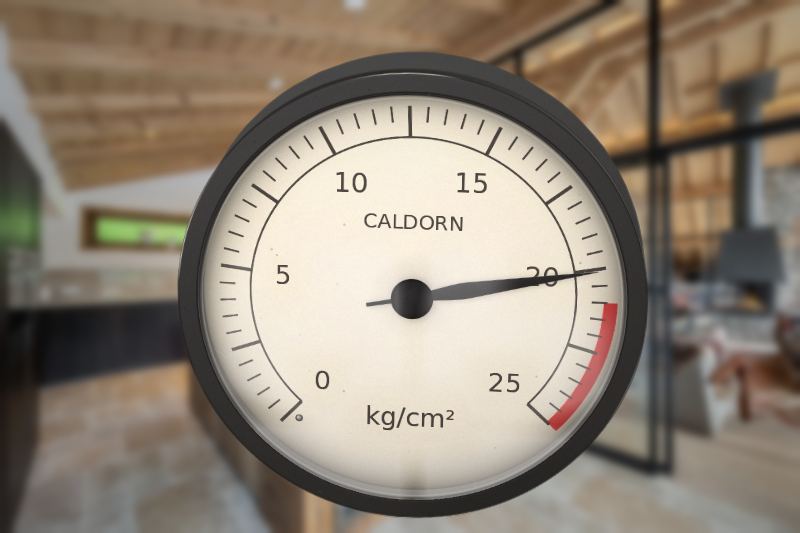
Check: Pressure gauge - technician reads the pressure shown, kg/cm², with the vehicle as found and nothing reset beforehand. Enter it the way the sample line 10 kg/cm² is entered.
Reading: 20 kg/cm²
